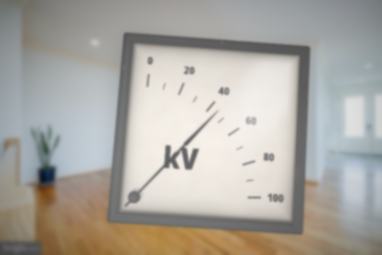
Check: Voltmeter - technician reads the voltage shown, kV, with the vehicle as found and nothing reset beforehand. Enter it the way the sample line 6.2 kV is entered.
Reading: 45 kV
